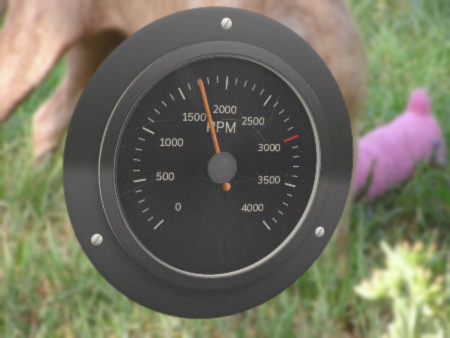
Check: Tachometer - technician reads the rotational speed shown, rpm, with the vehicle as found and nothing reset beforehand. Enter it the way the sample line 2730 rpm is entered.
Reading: 1700 rpm
